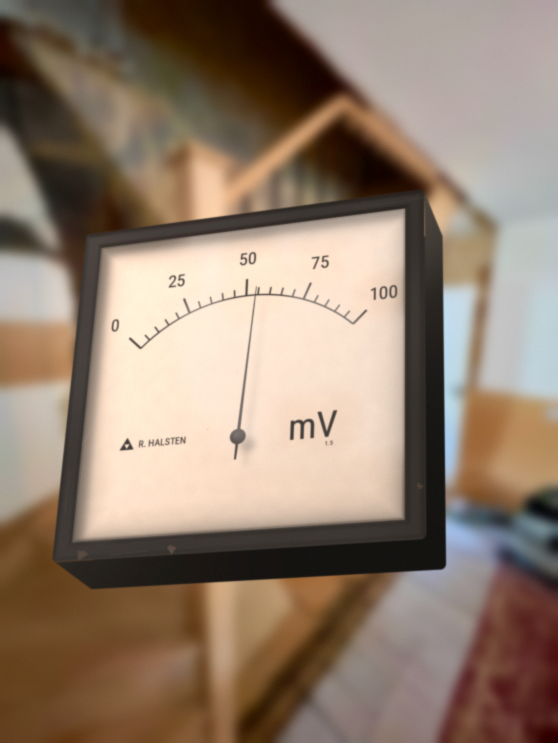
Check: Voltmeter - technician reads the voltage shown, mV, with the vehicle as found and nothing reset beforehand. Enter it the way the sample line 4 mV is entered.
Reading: 55 mV
